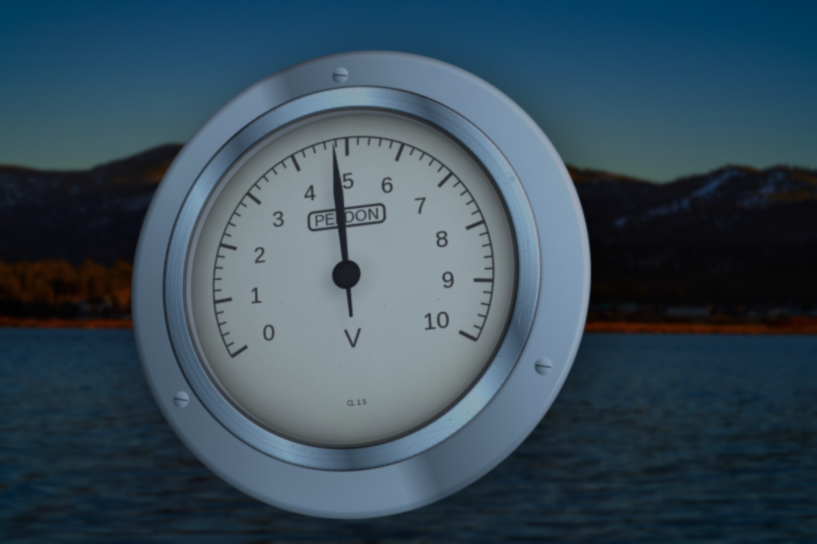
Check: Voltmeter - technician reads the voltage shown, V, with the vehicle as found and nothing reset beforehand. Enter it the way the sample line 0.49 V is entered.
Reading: 4.8 V
